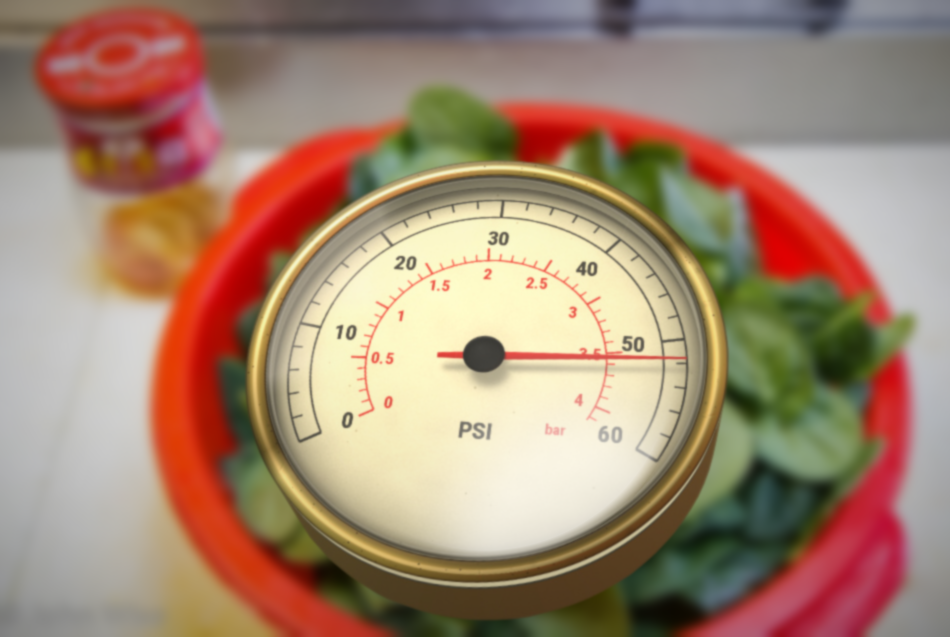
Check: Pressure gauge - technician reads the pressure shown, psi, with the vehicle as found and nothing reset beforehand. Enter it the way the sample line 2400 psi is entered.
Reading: 52 psi
